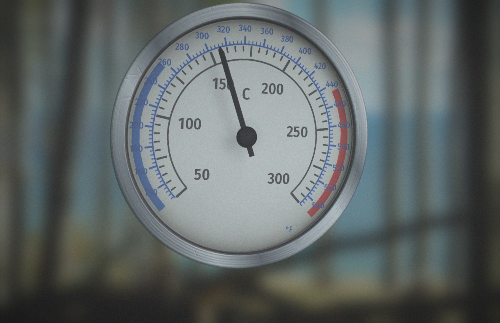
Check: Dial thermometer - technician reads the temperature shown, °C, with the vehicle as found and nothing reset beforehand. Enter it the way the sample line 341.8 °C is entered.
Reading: 155 °C
